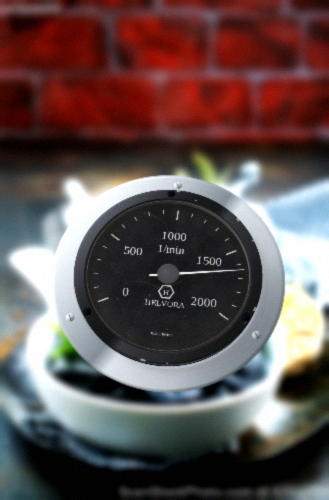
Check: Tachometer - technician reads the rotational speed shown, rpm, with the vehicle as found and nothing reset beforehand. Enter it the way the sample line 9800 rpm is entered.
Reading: 1650 rpm
